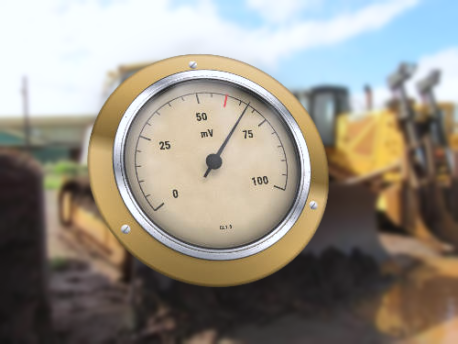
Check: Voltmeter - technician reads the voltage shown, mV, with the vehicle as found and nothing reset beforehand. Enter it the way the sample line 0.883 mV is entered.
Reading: 67.5 mV
